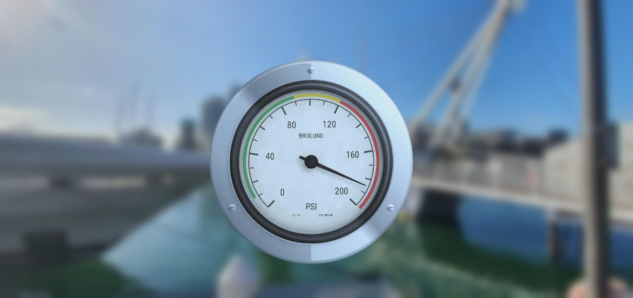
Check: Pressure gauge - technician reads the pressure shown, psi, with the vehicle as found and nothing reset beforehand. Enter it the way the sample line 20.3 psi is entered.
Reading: 185 psi
